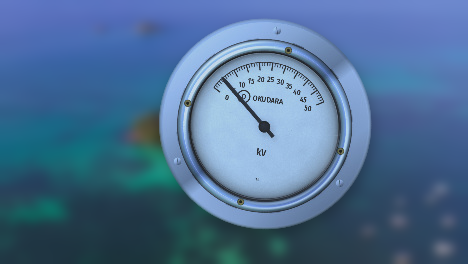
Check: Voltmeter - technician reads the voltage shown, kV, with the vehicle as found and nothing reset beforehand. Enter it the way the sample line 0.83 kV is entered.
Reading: 5 kV
